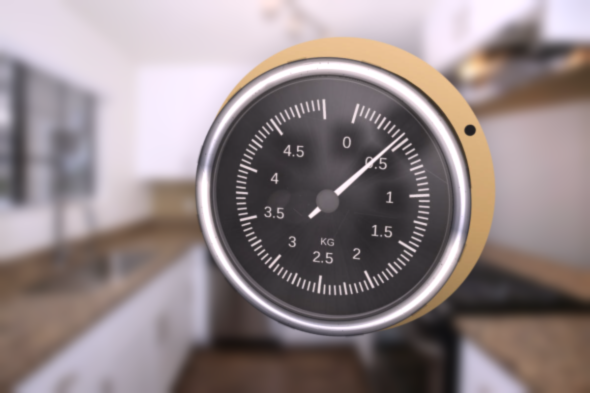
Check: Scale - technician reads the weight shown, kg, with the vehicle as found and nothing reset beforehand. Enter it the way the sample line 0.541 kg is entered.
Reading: 0.45 kg
